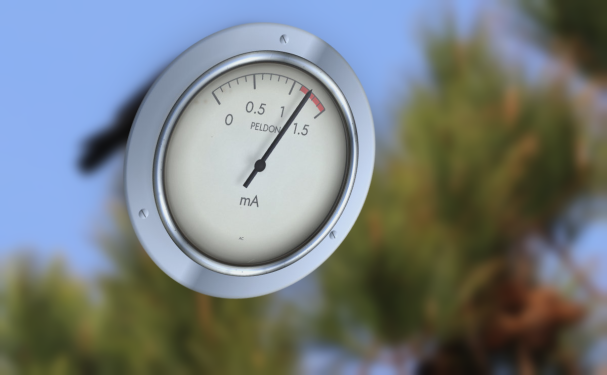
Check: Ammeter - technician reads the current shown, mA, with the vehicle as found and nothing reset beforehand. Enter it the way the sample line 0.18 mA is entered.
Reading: 1.2 mA
